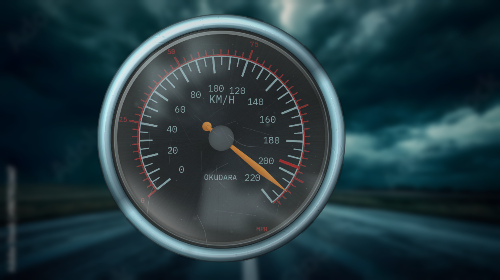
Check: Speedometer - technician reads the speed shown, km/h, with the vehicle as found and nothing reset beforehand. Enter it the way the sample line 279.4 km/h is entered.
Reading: 210 km/h
